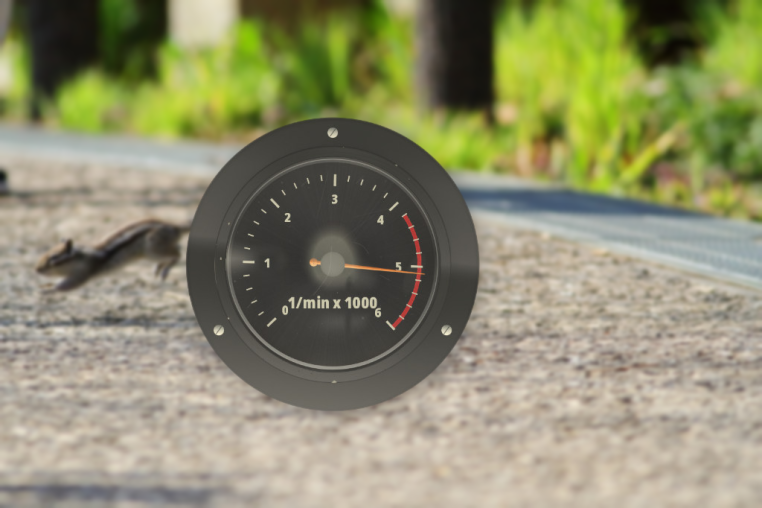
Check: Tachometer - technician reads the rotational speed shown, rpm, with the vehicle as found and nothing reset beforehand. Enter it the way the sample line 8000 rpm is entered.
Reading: 5100 rpm
